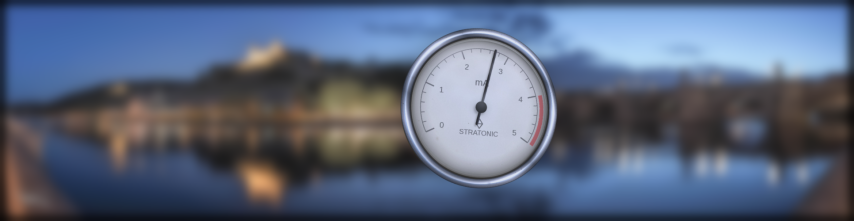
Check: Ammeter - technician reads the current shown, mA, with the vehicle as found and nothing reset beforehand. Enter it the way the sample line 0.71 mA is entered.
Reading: 2.7 mA
